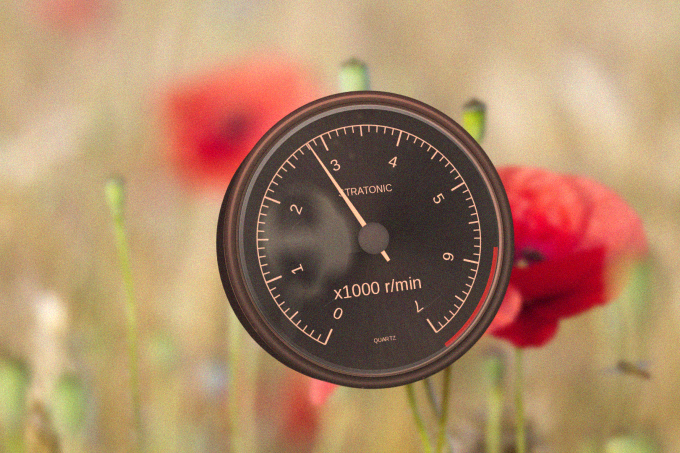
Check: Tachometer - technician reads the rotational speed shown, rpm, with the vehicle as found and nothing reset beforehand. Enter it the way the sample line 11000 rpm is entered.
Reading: 2800 rpm
